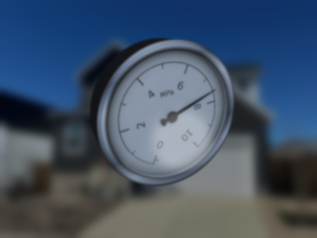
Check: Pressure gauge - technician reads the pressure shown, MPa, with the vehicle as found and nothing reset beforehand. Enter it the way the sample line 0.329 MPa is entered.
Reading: 7.5 MPa
